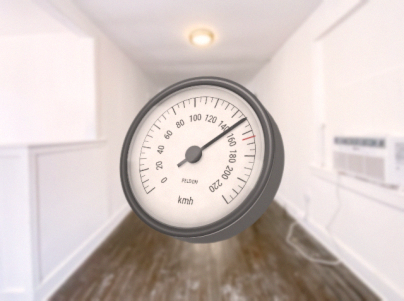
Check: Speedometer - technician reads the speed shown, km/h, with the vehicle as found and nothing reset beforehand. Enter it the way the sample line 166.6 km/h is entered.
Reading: 150 km/h
